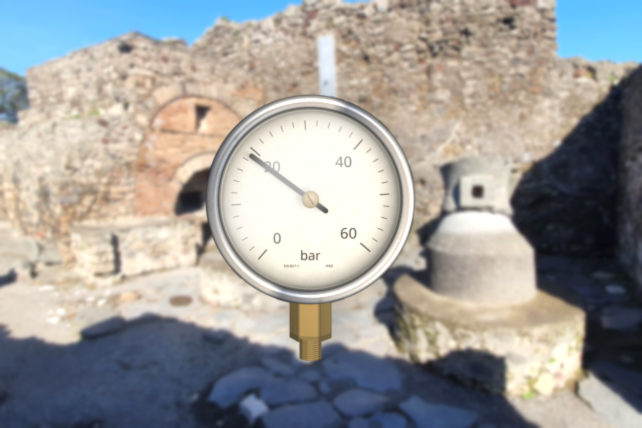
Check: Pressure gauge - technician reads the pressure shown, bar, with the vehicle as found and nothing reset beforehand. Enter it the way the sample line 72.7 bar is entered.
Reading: 19 bar
